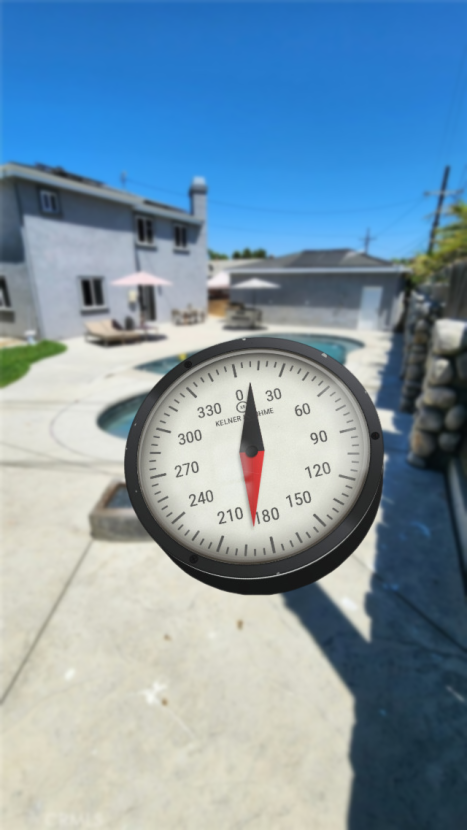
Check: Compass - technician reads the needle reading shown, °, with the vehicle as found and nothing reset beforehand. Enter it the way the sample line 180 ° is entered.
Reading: 190 °
